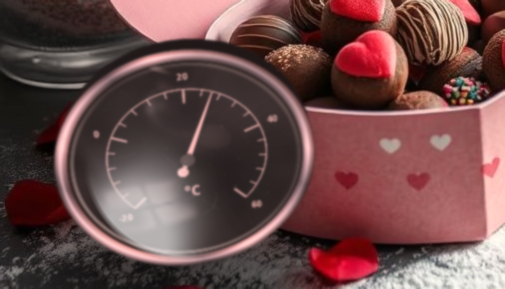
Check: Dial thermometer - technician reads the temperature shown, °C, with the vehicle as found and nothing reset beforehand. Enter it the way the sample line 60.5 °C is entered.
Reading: 26 °C
